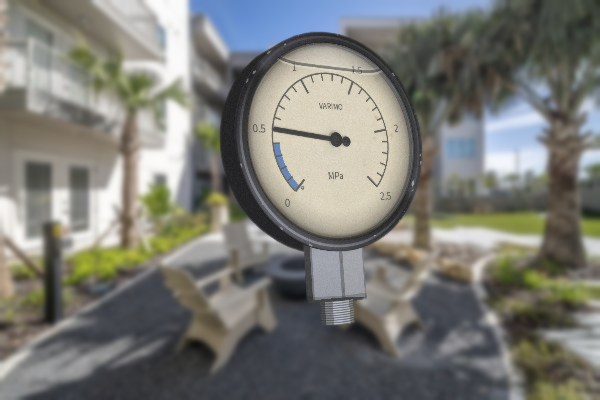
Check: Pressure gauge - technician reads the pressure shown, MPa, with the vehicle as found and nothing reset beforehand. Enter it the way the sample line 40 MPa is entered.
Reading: 0.5 MPa
